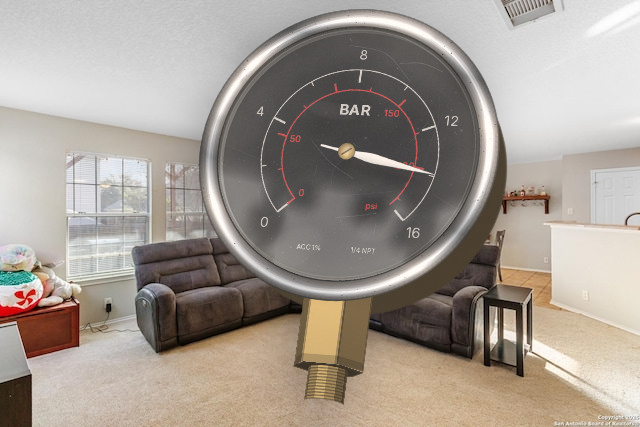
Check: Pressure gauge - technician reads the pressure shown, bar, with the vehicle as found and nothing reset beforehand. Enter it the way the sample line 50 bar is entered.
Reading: 14 bar
